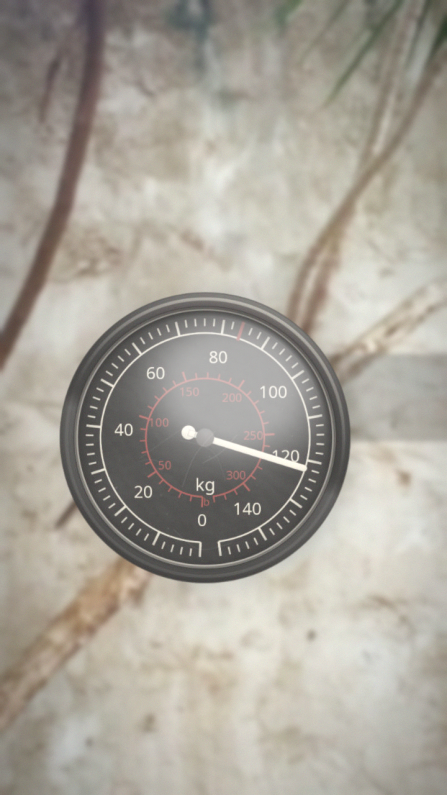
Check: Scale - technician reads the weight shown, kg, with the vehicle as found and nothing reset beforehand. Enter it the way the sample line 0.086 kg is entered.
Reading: 122 kg
